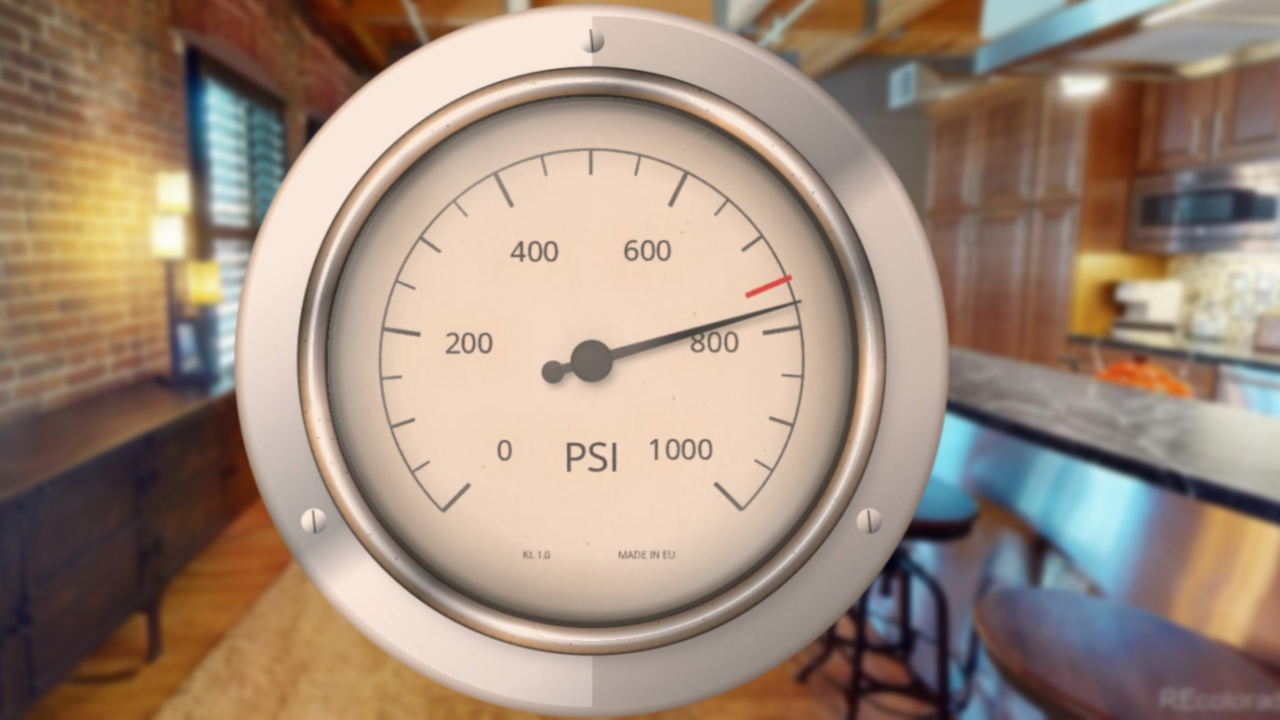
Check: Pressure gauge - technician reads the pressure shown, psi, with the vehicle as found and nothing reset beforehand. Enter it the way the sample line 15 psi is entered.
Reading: 775 psi
